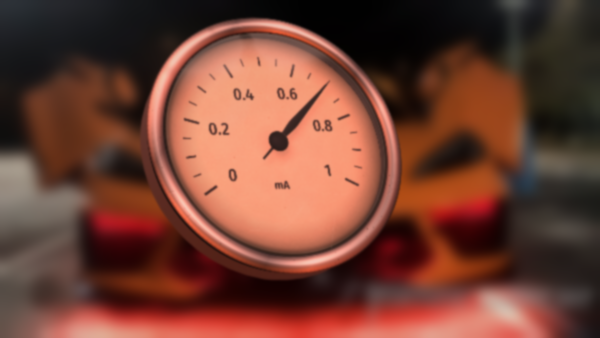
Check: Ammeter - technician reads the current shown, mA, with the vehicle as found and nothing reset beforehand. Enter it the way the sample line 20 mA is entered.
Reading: 0.7 mA
